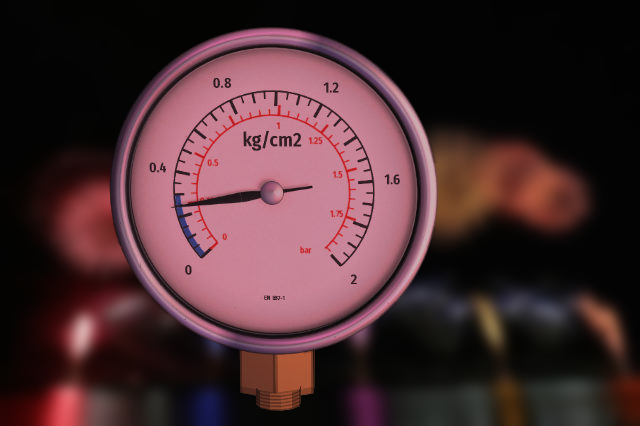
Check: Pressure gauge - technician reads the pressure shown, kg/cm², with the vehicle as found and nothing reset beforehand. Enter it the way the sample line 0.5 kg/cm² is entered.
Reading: 0.25 kg/cm²
